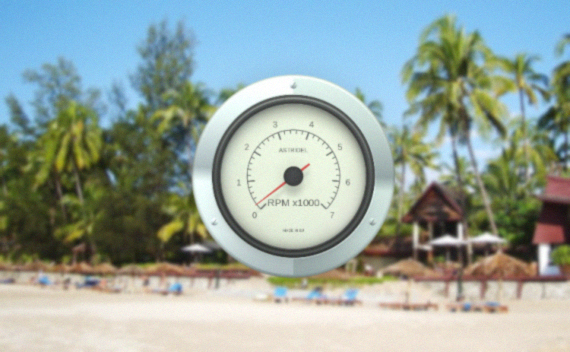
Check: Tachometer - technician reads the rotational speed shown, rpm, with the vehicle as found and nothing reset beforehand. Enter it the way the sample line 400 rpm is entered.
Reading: 200 rpm
